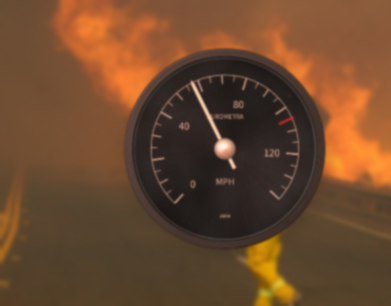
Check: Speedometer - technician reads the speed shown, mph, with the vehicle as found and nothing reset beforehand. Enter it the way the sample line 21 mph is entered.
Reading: 57.5 mph
